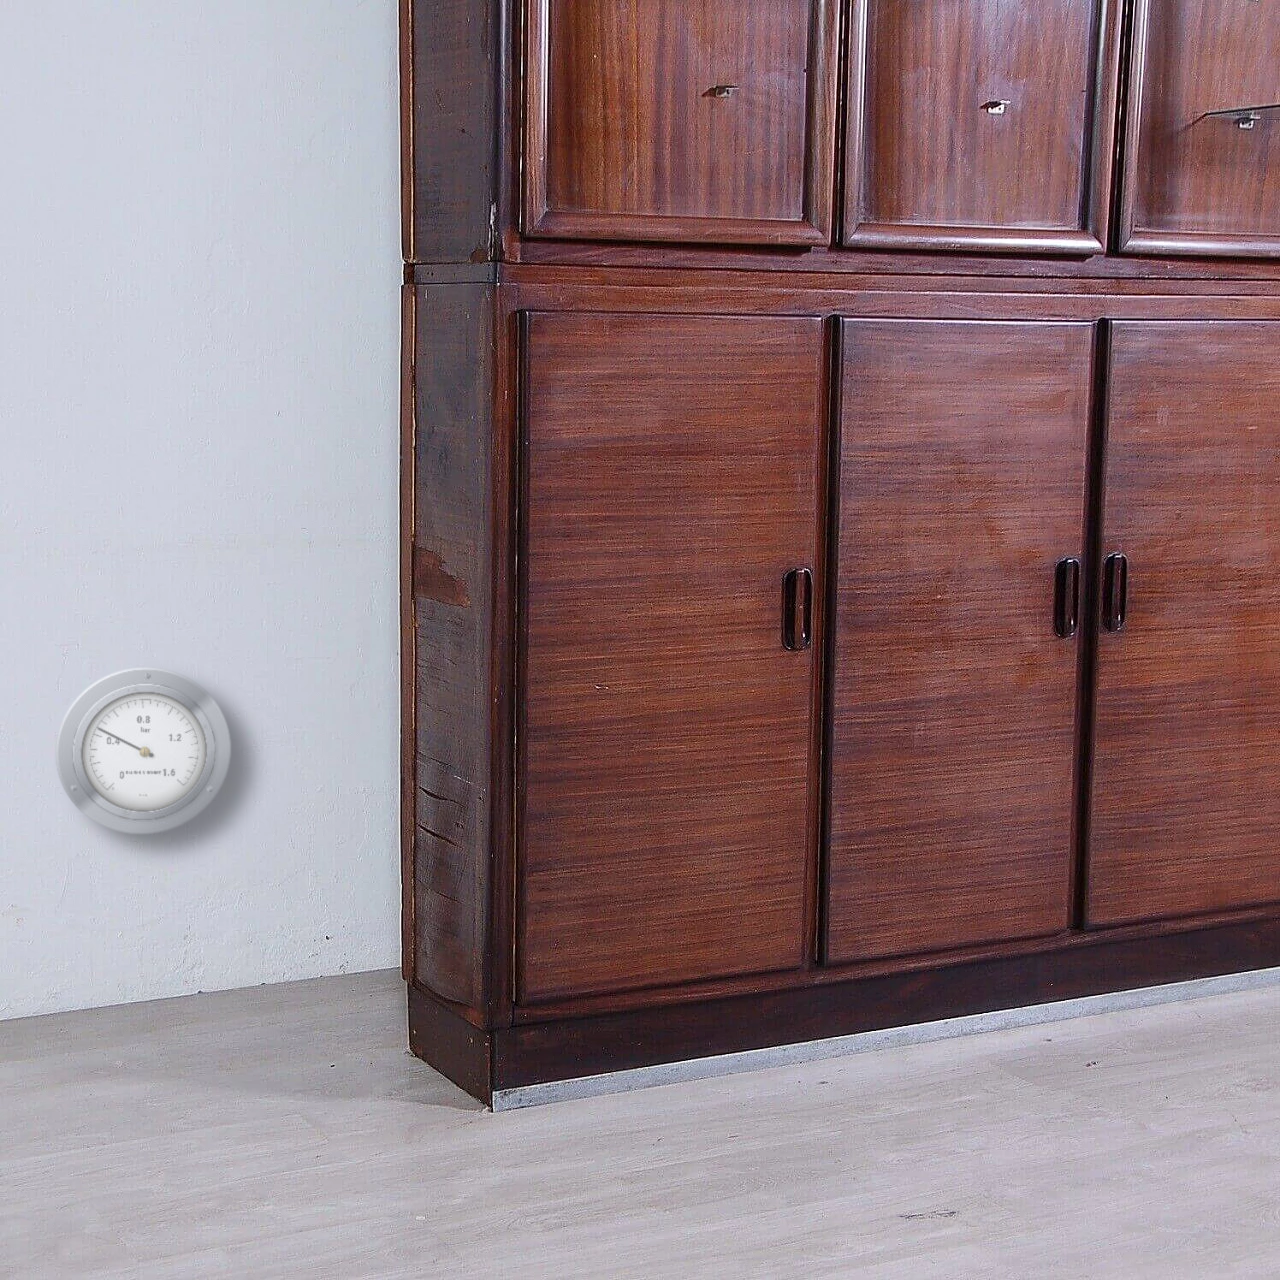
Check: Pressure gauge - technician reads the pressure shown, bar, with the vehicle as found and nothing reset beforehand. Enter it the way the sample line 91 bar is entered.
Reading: 0.45 bar
